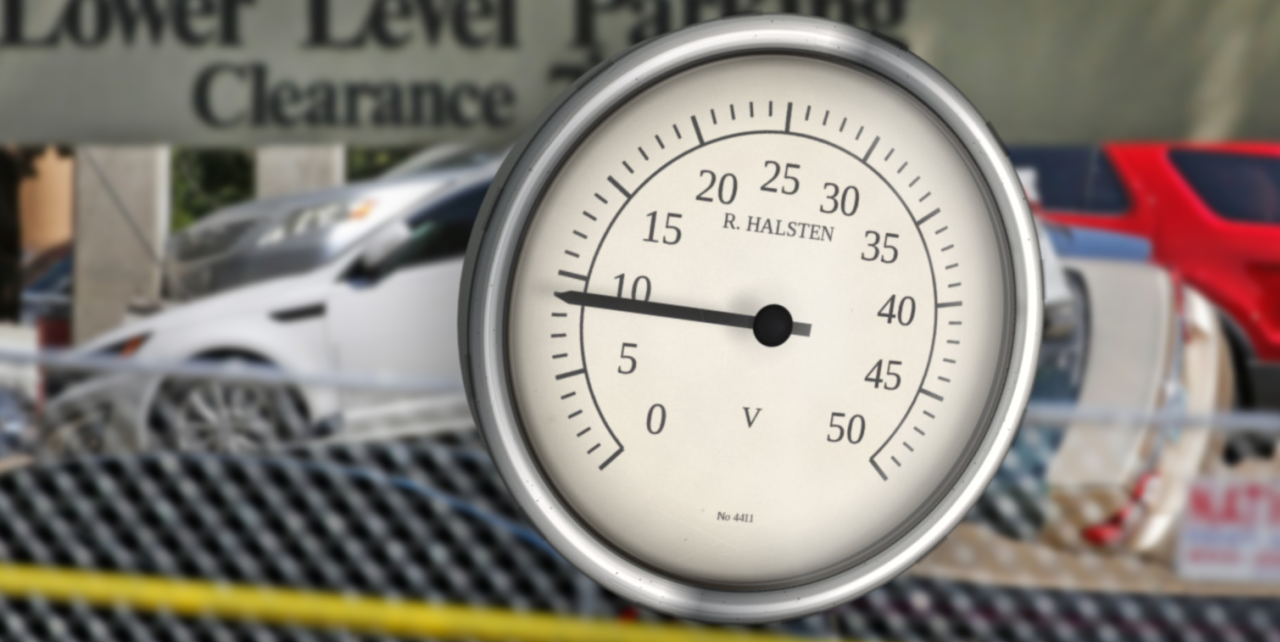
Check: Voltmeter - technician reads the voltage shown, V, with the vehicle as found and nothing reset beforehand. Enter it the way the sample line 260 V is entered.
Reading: 9 V
